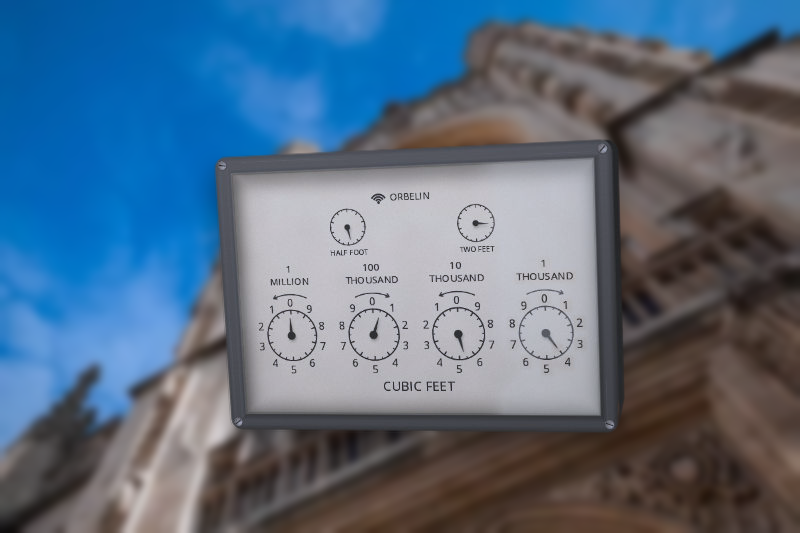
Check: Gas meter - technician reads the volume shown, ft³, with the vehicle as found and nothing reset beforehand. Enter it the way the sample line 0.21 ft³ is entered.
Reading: 5400 ft³
